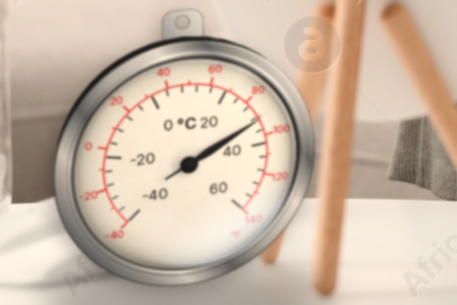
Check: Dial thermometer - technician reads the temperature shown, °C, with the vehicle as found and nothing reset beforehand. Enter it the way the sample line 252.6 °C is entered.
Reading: 32 °C
